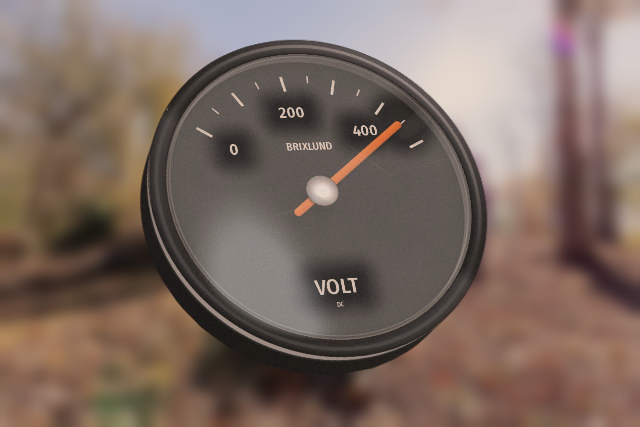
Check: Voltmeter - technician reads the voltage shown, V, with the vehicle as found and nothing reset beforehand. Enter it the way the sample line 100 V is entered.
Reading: 450 V
